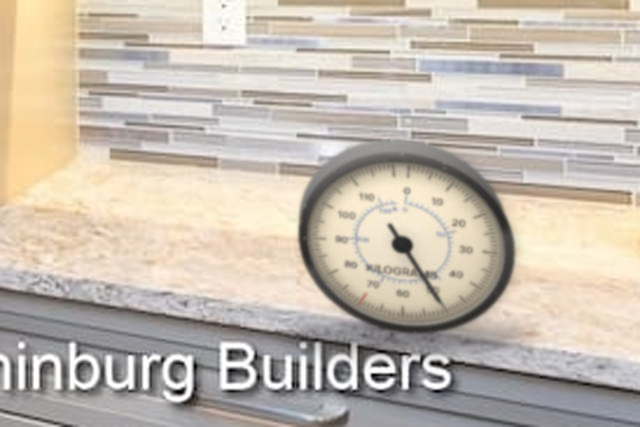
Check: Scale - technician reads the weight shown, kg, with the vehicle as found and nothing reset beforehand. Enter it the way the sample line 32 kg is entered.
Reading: 50 kg
